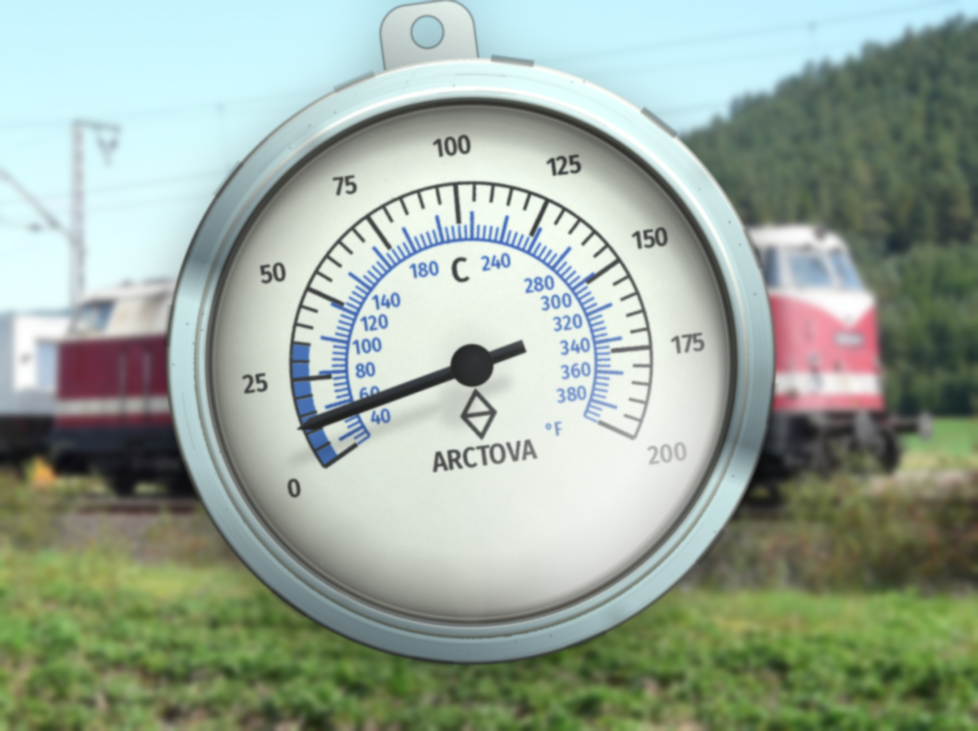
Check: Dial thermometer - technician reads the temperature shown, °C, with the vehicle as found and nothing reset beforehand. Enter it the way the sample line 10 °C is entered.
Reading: 12.5 °C
